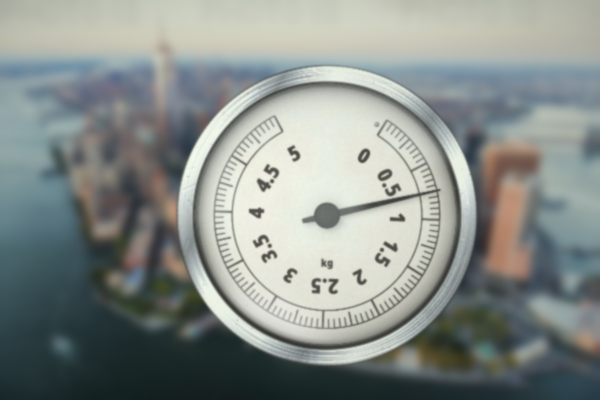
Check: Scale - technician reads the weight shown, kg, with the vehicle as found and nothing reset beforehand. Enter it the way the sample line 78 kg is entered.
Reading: 0.75 kg
